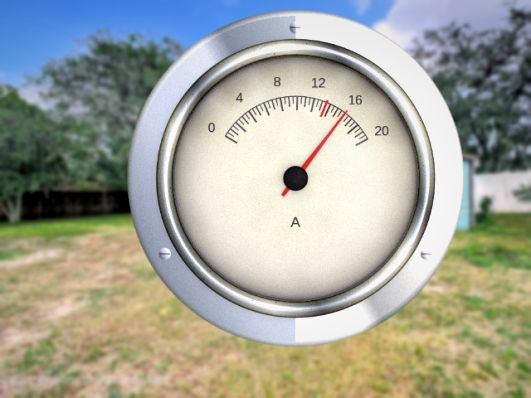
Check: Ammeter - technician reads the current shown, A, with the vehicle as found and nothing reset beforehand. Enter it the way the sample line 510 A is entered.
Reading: 16 A
